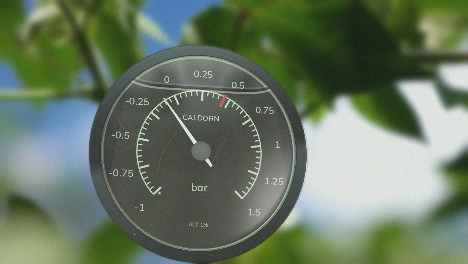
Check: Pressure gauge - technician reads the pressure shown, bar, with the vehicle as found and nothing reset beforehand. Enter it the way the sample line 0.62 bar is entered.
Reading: -0.1 bar
